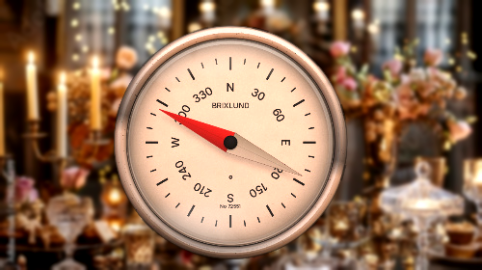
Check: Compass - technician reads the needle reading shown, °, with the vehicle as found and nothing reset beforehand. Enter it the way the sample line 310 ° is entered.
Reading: 295 °
